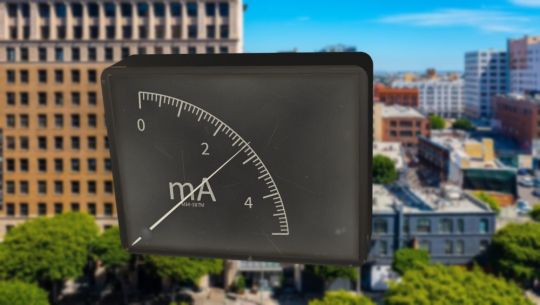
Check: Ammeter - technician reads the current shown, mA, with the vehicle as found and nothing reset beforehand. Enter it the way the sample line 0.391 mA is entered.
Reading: 2.7 mA
